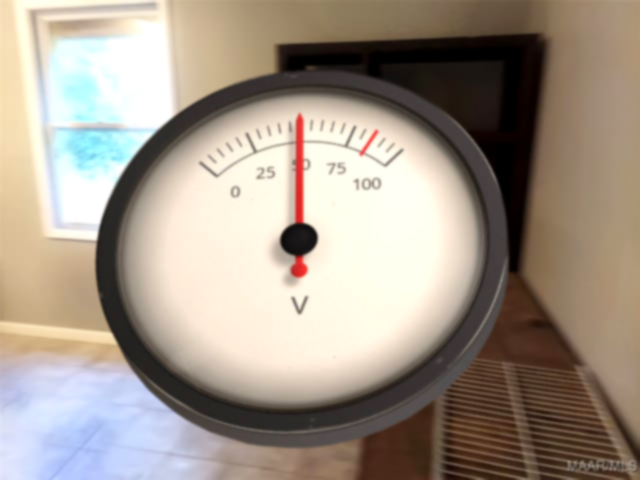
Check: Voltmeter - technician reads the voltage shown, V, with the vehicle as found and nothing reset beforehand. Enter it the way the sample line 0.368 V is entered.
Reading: 50 V
